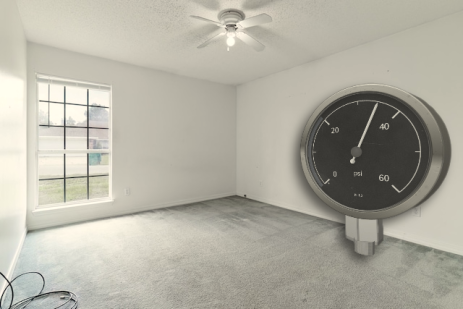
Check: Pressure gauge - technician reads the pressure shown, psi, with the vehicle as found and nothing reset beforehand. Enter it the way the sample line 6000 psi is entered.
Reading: 35 psi
